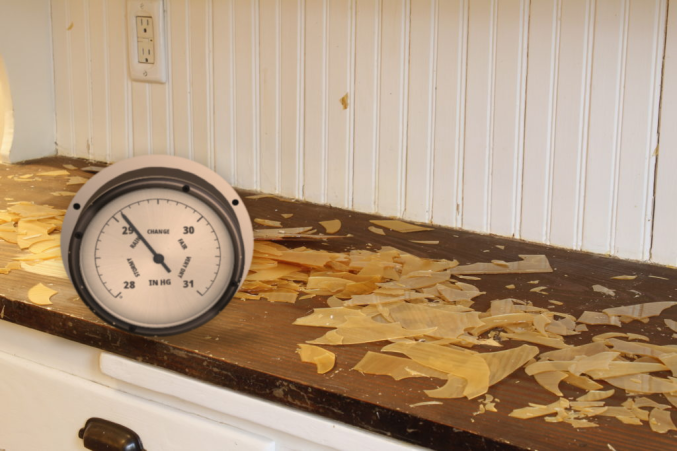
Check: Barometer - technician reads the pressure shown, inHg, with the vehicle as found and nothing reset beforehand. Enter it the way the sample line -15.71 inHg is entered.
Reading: 29.1 inHg
